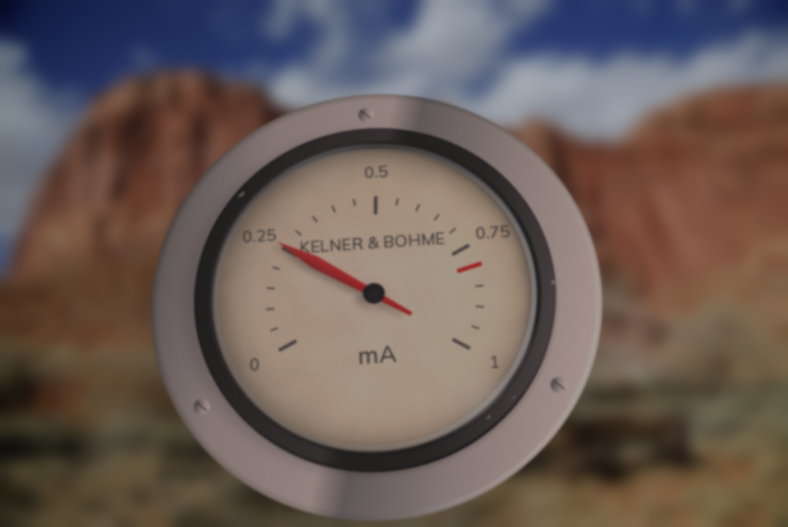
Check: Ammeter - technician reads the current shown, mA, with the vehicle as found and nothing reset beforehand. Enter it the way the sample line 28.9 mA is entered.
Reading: 0.25 mA
